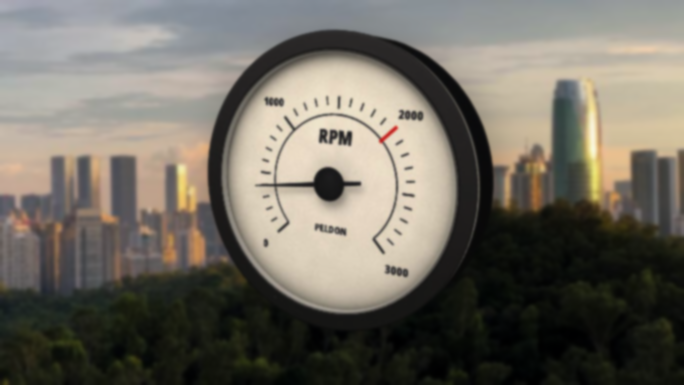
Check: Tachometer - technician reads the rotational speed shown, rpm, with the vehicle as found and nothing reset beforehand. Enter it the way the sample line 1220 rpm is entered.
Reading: 400 rpm
